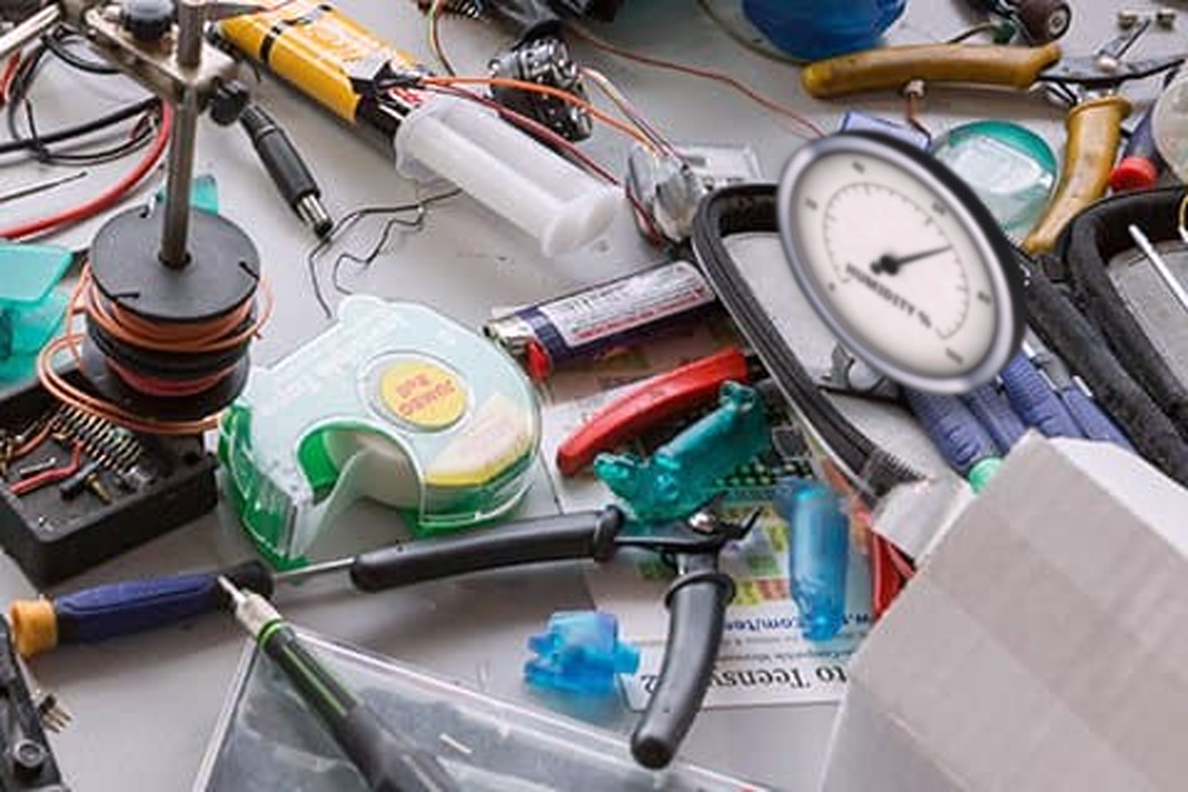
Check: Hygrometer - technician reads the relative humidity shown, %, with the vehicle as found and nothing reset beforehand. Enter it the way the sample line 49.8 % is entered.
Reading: 68 %
